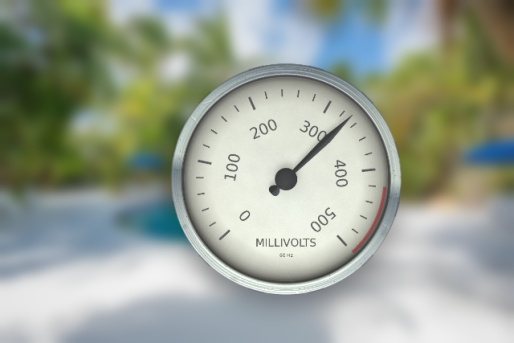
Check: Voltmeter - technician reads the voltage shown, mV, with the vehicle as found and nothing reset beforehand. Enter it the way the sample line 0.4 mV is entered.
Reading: 330 mV
